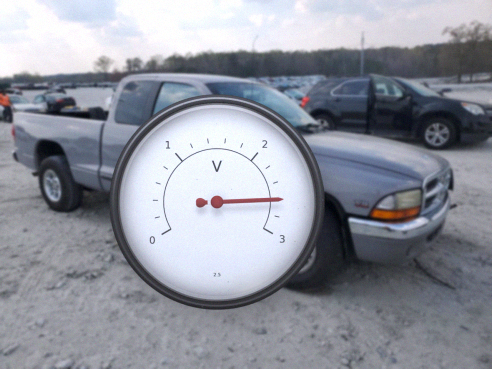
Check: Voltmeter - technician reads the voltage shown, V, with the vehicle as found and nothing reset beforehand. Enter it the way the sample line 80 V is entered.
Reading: 2.6 V
